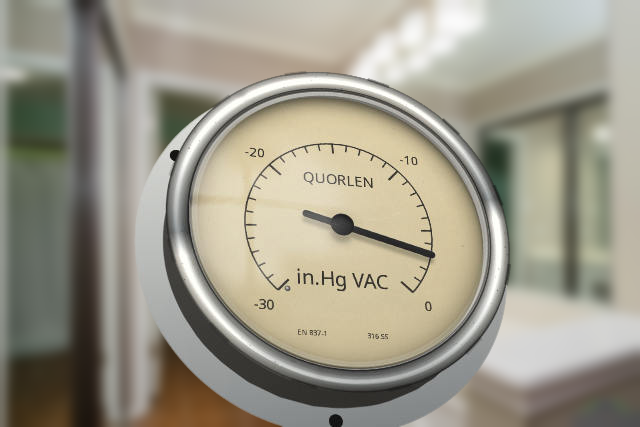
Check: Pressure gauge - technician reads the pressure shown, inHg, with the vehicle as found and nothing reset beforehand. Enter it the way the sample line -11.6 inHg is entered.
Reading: -3 inHg
